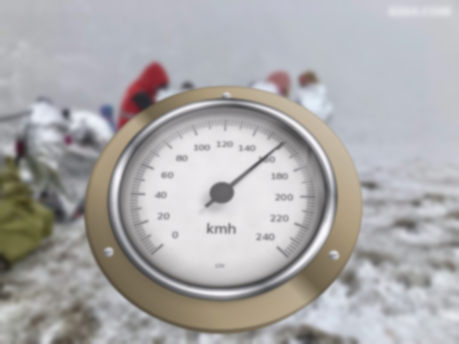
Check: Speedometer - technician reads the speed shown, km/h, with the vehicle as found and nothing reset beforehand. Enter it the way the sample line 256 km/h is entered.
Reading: 160 km/h
